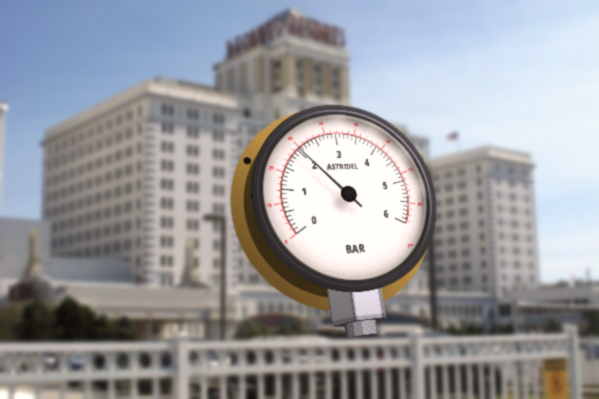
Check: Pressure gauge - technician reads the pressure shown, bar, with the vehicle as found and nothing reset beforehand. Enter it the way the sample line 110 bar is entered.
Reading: 2 bar
